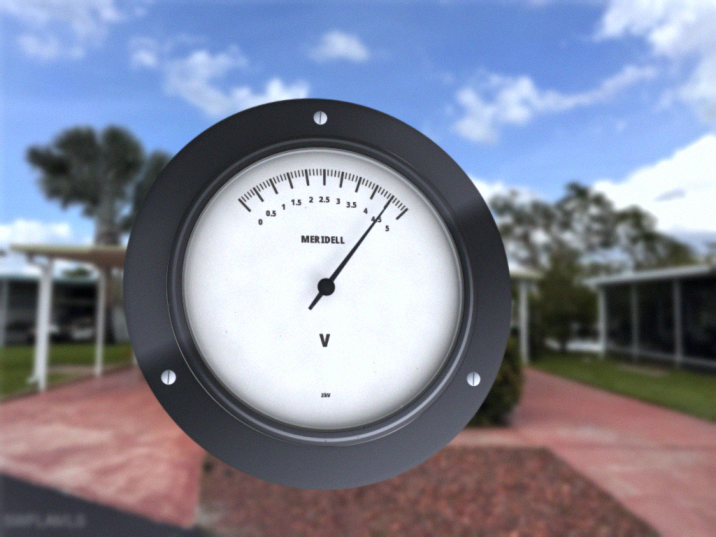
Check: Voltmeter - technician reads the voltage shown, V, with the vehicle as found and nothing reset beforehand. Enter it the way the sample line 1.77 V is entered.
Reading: 4.5 V
